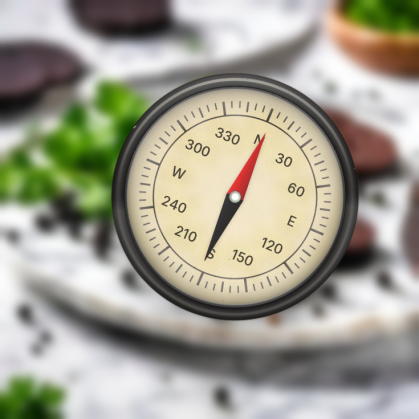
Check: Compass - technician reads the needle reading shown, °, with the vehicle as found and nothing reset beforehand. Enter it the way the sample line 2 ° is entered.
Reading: 2.5 °
